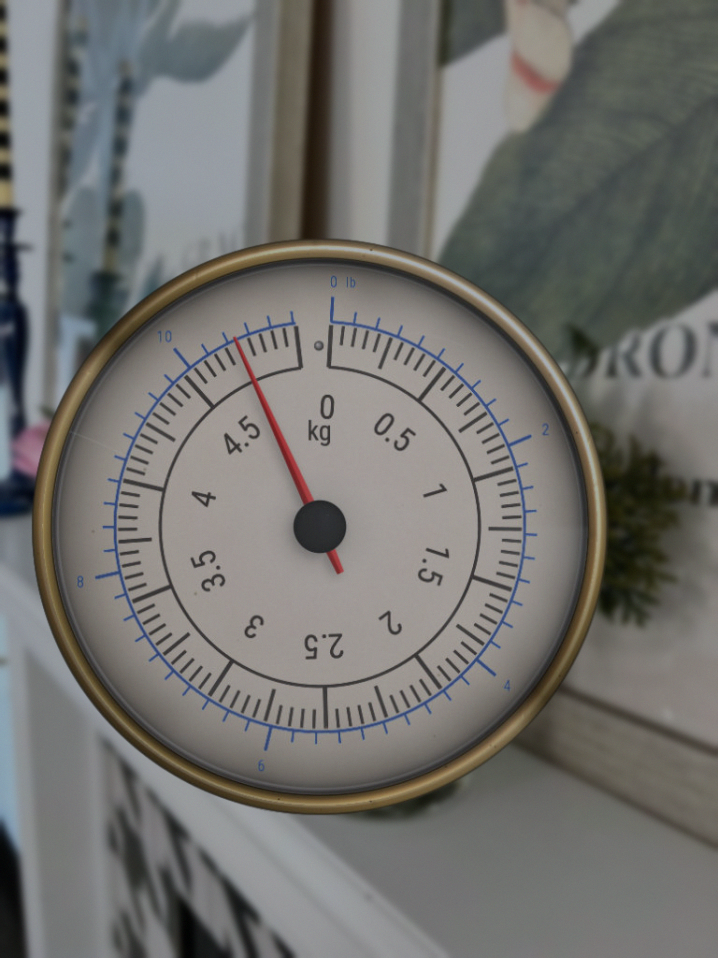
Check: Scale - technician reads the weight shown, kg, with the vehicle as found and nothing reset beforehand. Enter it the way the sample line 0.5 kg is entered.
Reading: 4.75 kg
